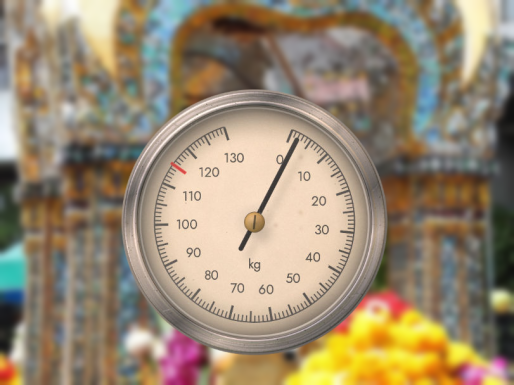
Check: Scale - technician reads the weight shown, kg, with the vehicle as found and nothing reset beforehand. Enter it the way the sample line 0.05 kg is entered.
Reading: 2 kg
